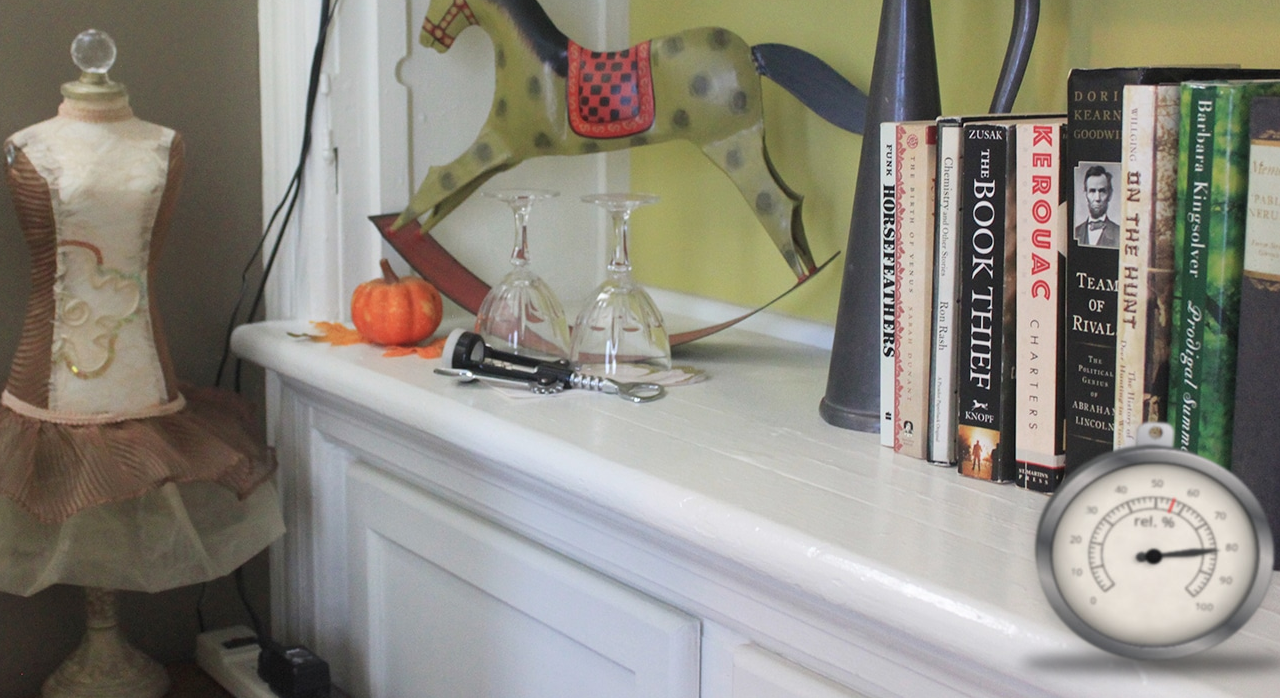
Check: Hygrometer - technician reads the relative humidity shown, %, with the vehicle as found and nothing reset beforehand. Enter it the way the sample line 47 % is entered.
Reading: 80 %
